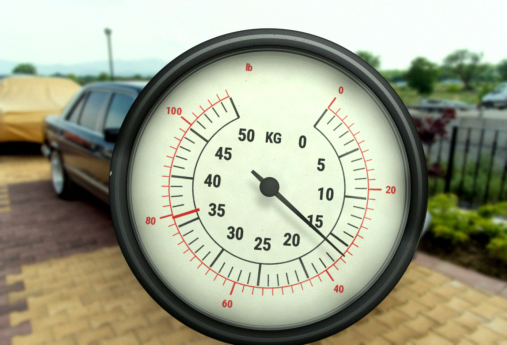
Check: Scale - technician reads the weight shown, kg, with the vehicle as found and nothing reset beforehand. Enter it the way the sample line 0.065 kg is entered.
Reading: 16 kg
